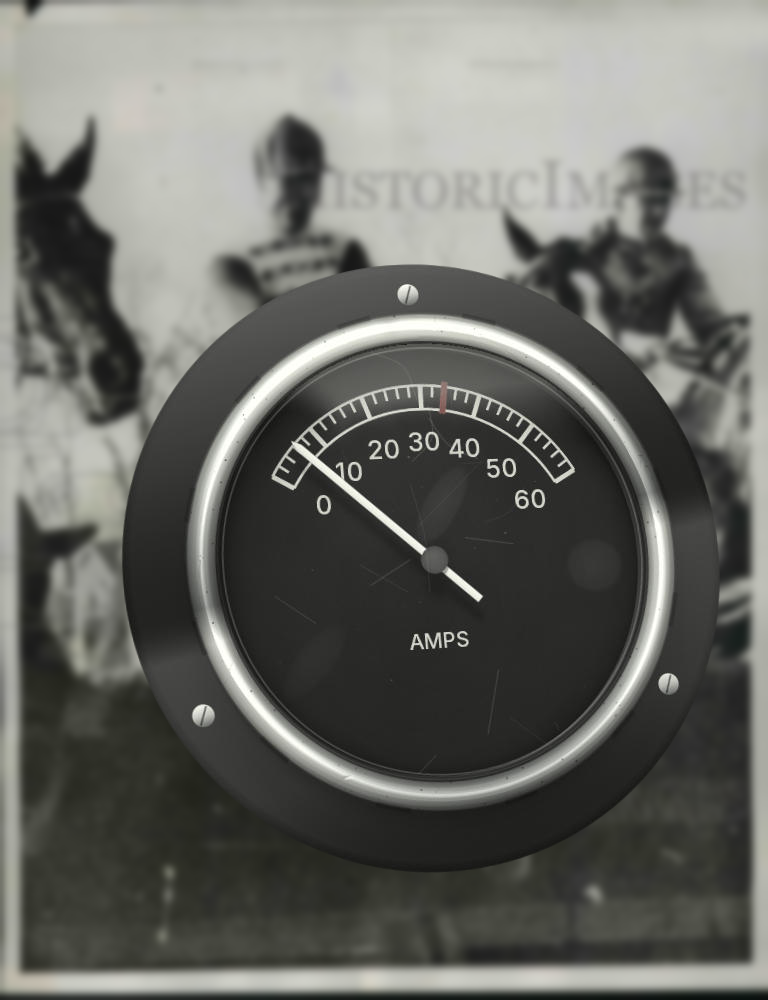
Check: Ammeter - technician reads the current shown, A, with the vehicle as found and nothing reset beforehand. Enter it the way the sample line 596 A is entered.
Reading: 6 A
